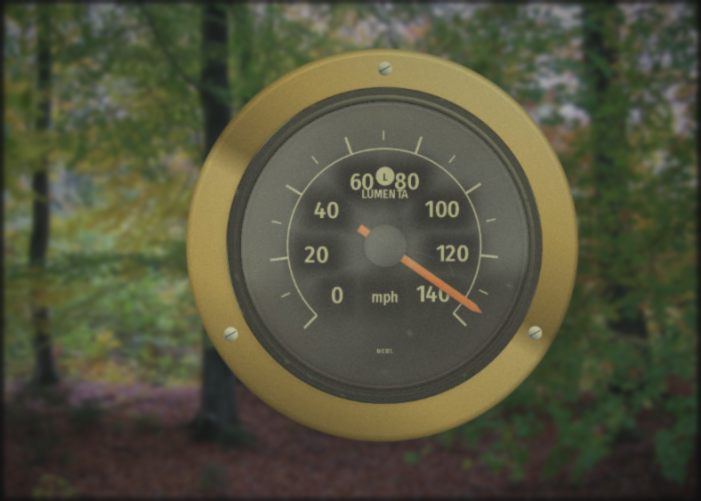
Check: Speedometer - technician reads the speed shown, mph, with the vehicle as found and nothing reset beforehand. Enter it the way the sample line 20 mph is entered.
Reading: 135 mph
